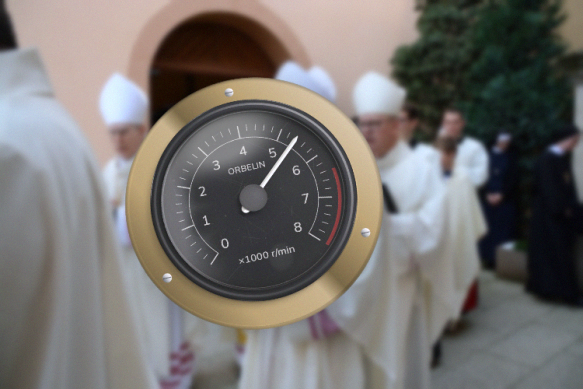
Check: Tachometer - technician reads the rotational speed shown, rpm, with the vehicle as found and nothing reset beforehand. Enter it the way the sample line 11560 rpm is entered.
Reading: 5400 rpm
